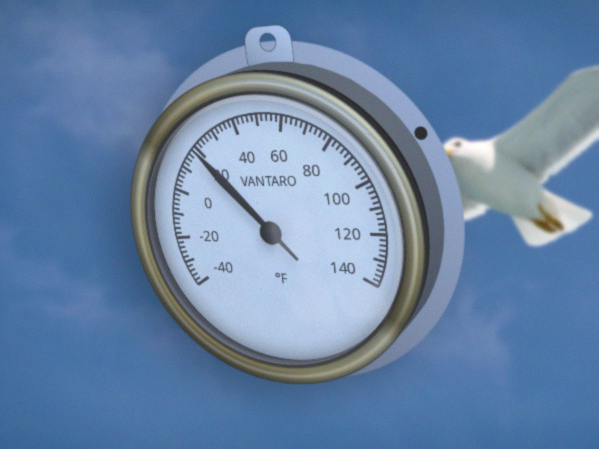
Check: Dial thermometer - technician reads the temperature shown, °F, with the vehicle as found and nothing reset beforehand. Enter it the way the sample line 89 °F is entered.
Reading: 20 °F
